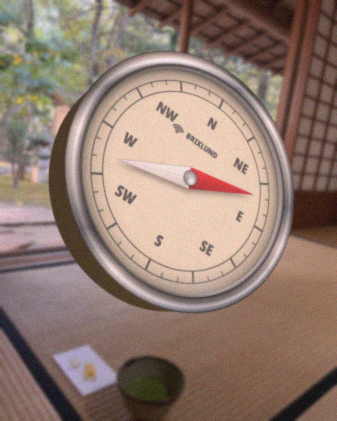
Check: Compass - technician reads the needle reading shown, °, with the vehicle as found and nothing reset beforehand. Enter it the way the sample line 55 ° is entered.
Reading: 70 °
